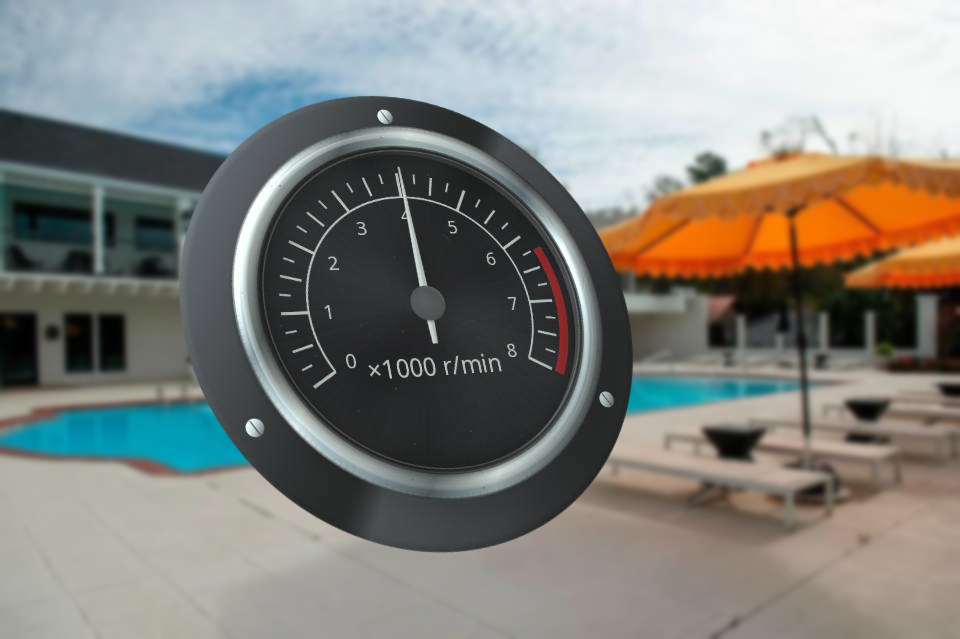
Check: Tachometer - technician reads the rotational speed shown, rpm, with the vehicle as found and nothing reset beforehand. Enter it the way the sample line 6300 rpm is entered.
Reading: 4000 rpm
